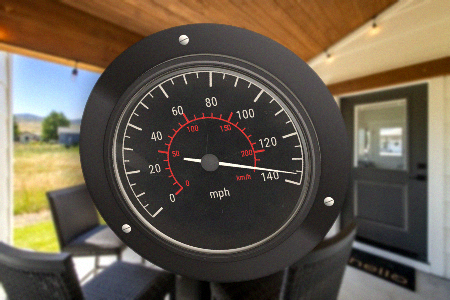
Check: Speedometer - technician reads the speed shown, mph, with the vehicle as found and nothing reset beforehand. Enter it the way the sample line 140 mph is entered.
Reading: 135 mph
